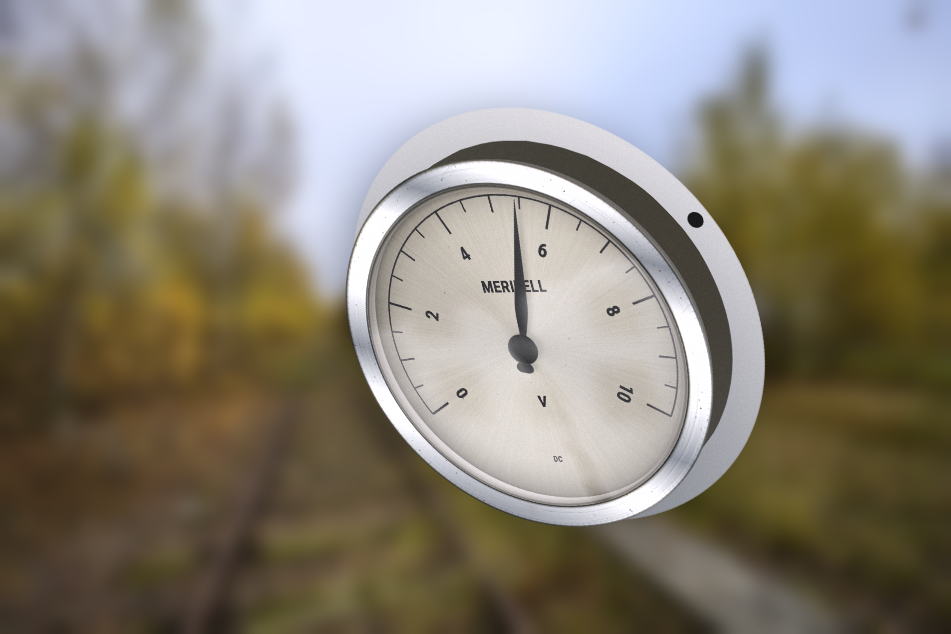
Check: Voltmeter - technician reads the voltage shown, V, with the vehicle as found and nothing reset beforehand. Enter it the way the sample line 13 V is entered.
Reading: 5.5 V
